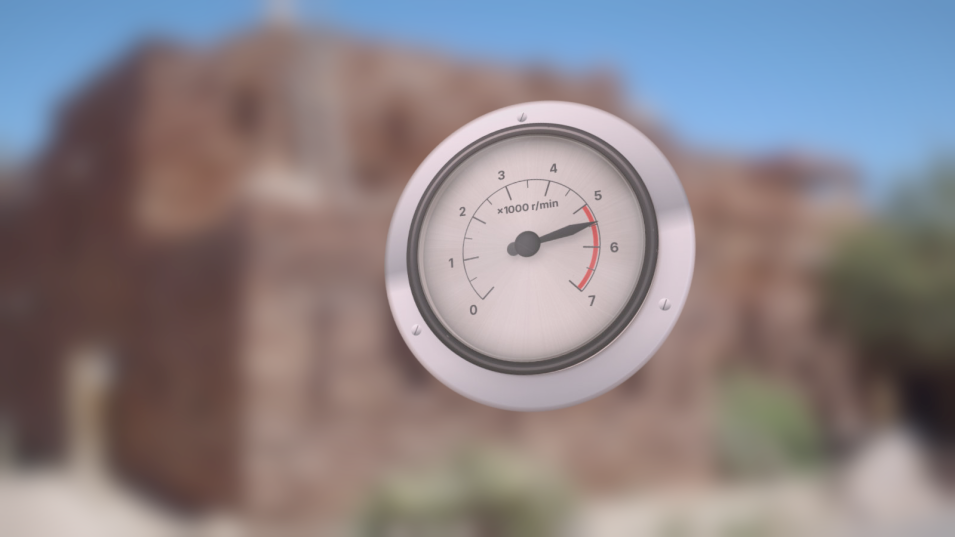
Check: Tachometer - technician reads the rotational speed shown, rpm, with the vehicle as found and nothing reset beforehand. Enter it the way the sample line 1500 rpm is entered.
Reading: 5500 rpm
